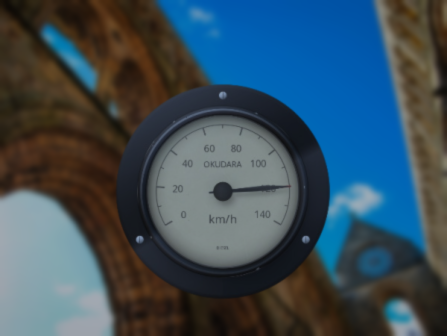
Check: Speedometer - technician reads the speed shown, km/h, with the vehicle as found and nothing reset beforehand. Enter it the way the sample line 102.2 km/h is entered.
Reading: 120 km/h
